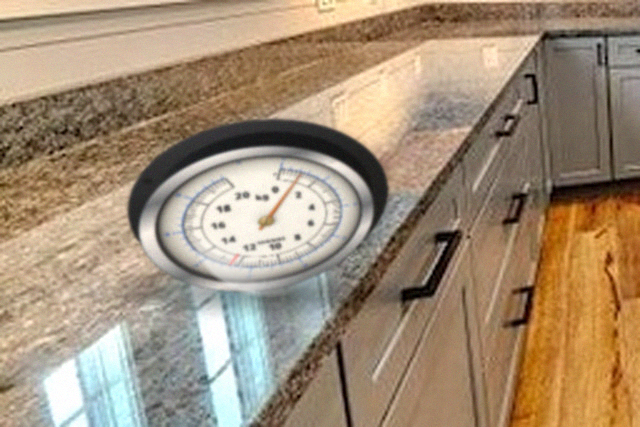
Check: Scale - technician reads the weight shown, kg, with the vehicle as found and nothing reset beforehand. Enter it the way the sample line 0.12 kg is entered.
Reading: 1 kg
